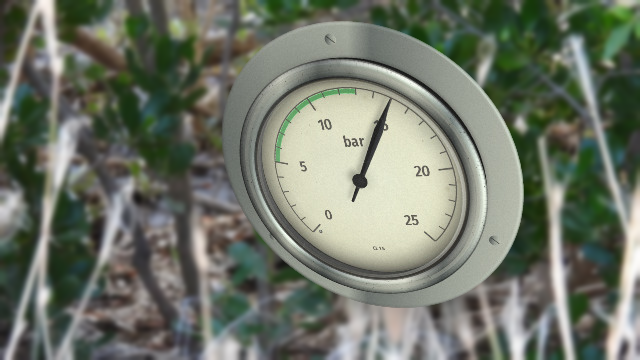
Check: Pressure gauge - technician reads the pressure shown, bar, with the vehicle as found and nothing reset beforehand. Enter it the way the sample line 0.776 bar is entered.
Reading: 15 bar
